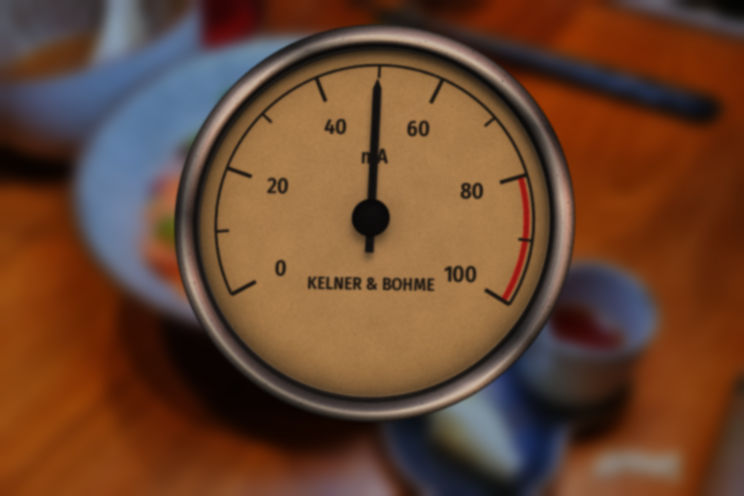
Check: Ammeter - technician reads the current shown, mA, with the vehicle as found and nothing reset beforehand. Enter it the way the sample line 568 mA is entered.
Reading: 50 mA
